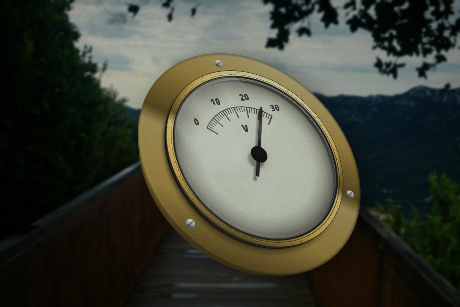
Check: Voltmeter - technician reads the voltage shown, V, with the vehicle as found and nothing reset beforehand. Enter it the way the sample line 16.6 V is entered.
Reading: 25 V
